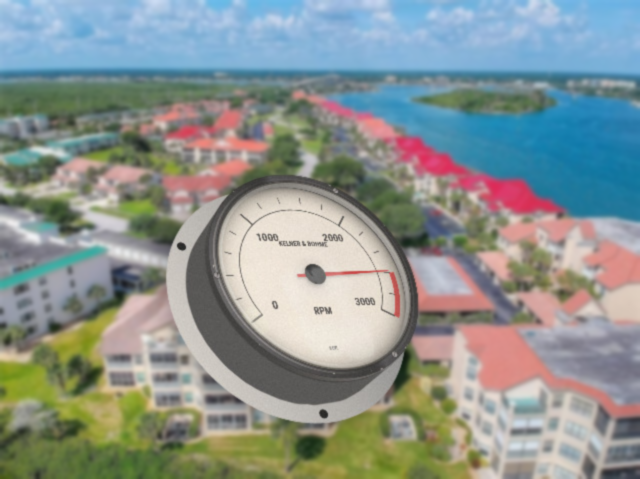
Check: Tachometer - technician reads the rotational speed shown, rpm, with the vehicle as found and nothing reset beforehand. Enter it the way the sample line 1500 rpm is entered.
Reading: 2600 rpm
